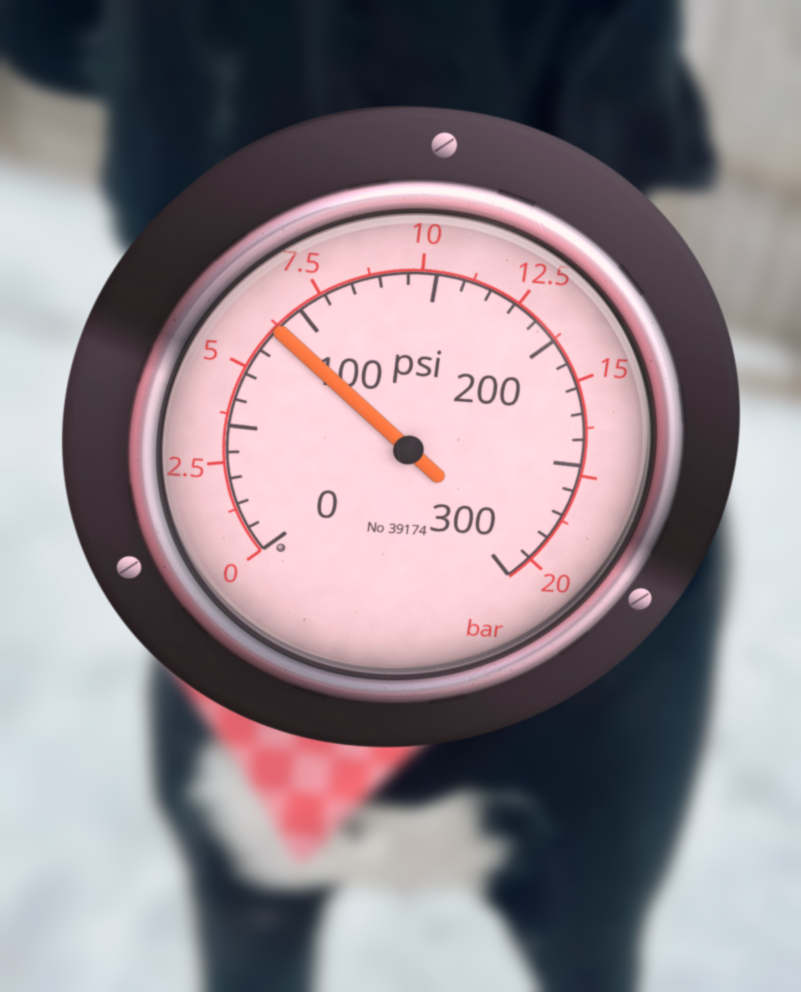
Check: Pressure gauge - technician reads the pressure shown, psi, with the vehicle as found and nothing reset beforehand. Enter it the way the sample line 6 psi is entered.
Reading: 90 psi
